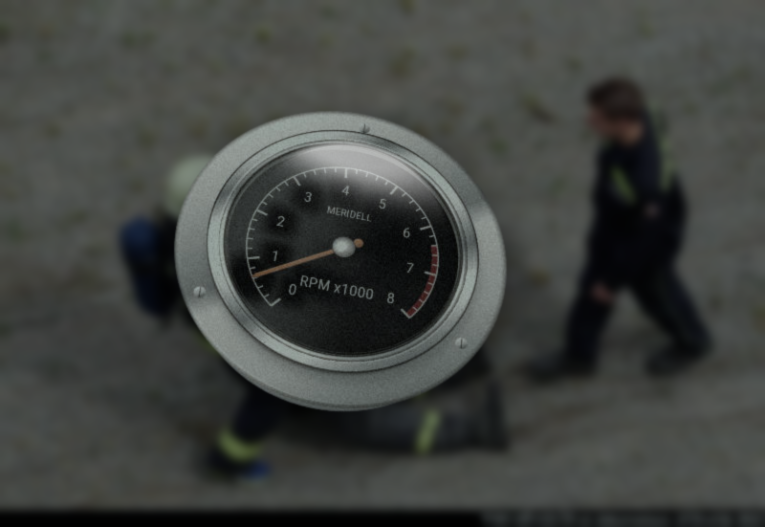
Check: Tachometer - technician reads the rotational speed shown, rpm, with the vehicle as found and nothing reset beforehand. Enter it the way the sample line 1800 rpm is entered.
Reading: 600 rpm
